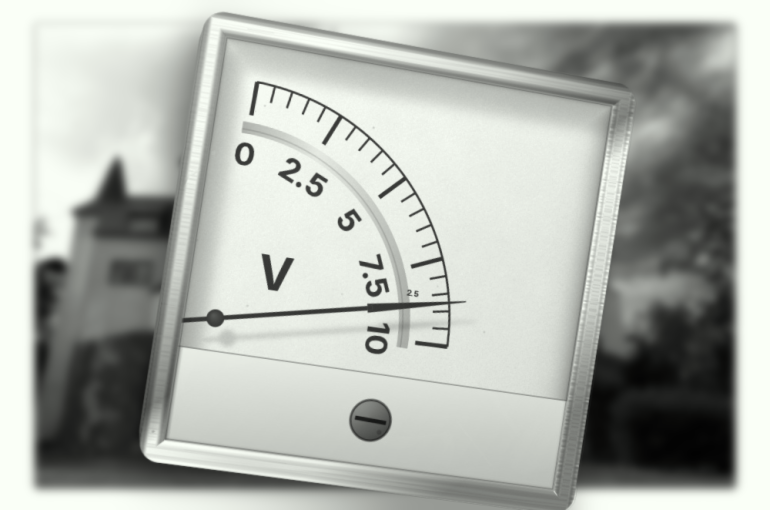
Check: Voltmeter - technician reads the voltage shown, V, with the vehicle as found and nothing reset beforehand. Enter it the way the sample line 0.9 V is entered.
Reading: 8.75 V
